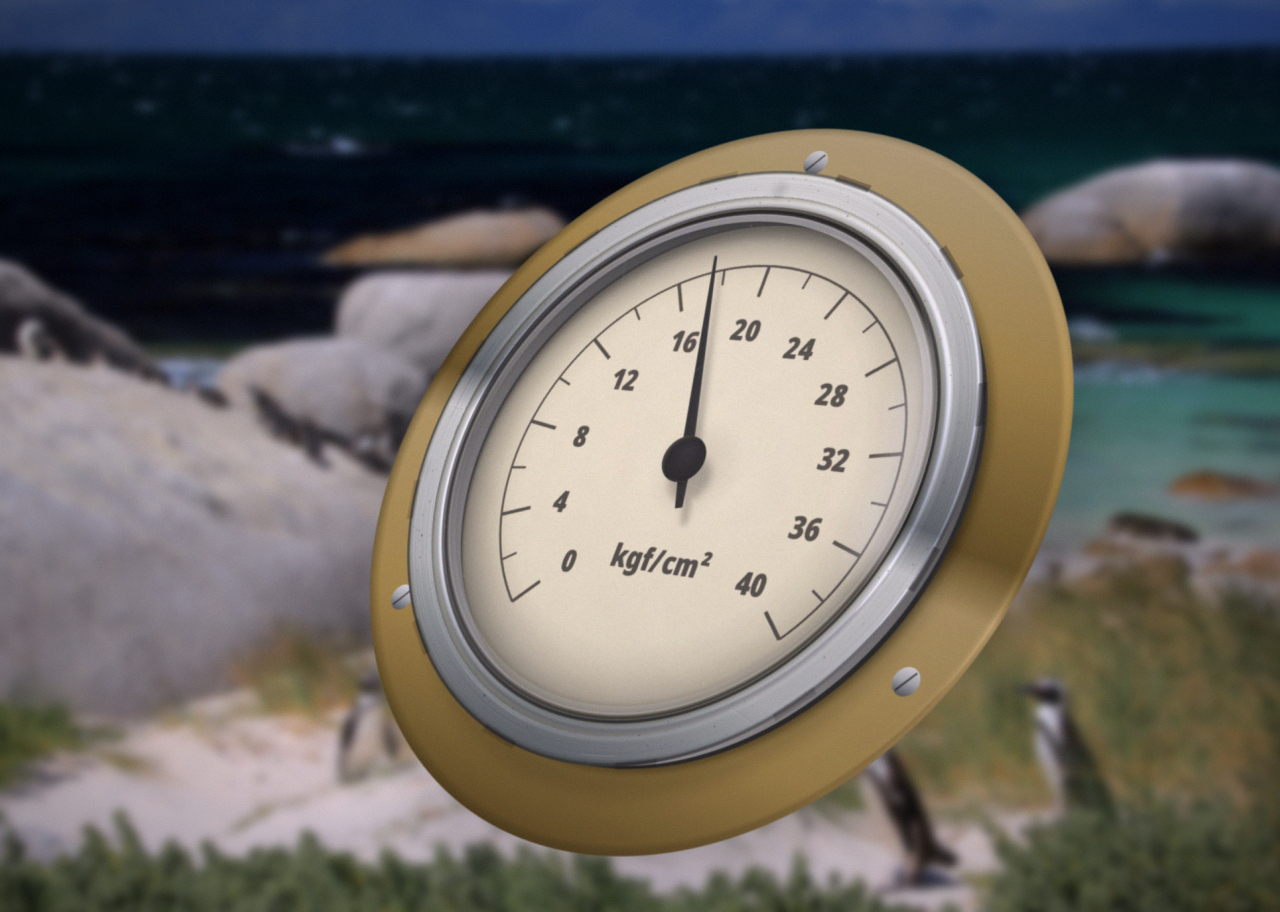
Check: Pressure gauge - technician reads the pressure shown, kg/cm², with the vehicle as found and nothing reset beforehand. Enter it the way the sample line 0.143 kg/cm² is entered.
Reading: 18 kg/cm²
